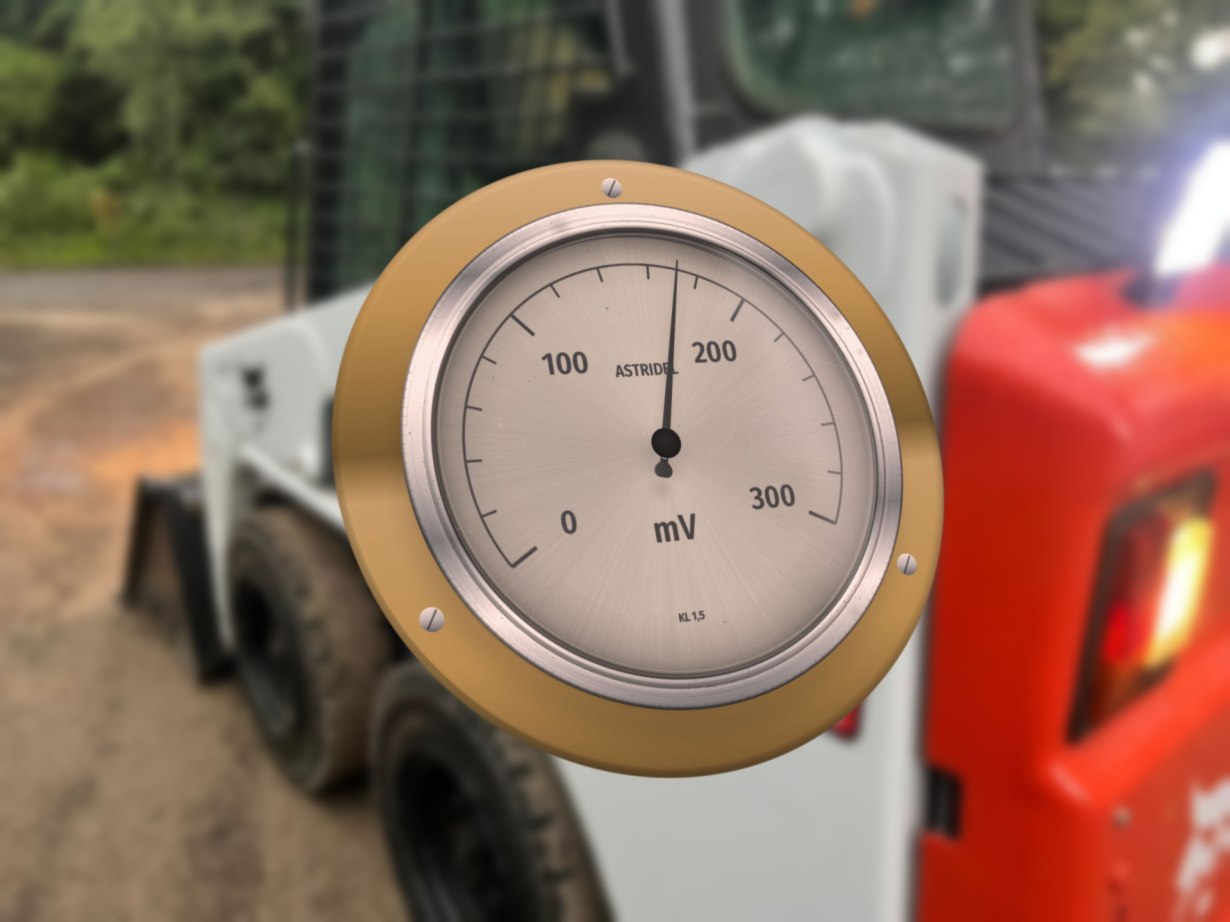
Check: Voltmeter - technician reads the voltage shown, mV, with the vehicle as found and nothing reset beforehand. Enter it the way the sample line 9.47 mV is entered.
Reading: 170 mV
